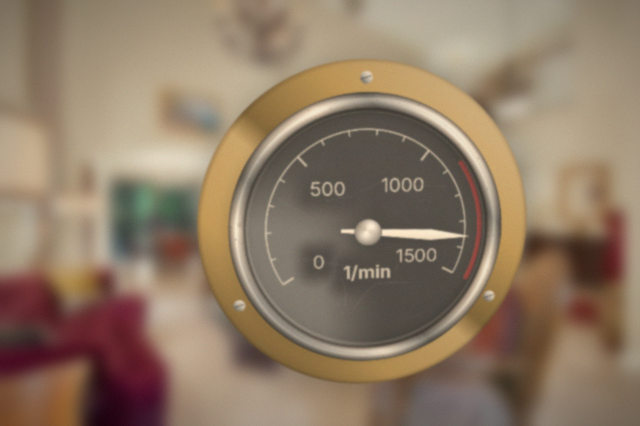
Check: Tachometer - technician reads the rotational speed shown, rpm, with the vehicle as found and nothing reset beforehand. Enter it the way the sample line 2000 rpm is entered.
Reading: 1350 rpm
